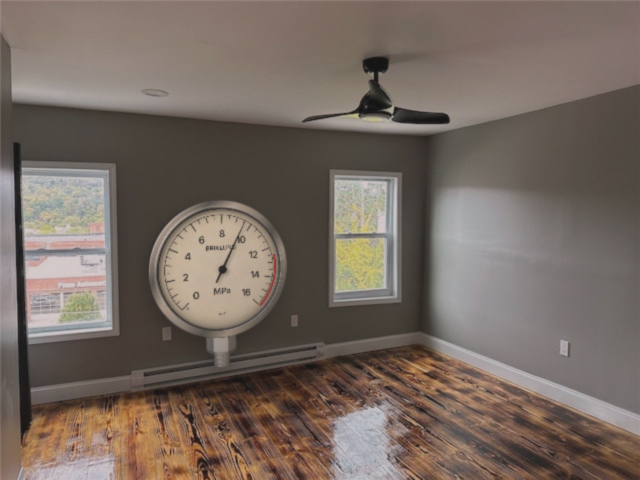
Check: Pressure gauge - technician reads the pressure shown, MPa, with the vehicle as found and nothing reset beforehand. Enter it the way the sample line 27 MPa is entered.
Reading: 9.5 MPa
